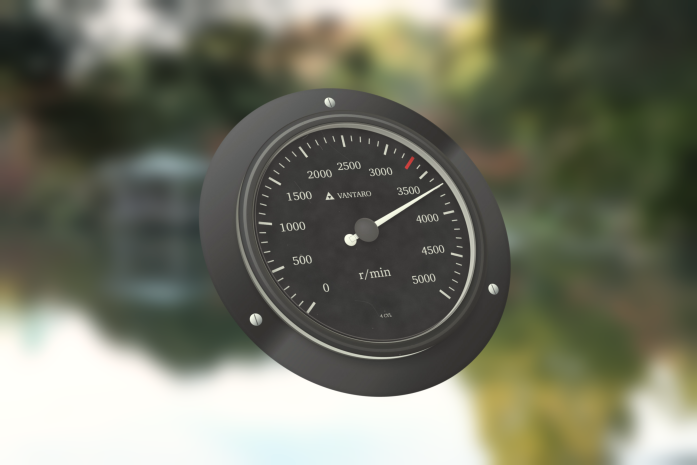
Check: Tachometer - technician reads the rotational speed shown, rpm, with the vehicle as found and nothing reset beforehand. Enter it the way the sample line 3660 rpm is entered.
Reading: 3700 rpm
